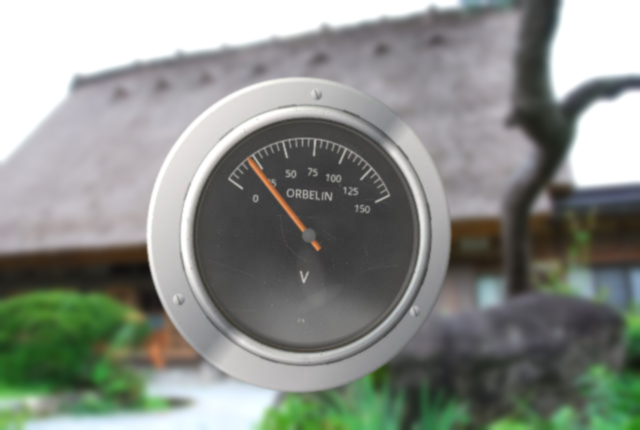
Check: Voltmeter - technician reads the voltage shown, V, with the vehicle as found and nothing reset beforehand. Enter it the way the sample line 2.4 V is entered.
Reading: 20 V
